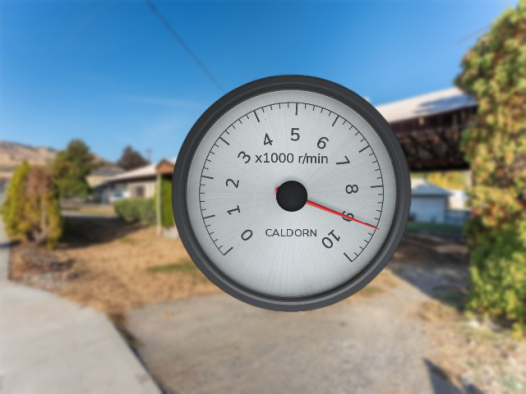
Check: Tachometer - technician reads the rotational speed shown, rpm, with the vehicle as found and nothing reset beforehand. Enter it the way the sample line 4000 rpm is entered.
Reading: 9000 rpm
